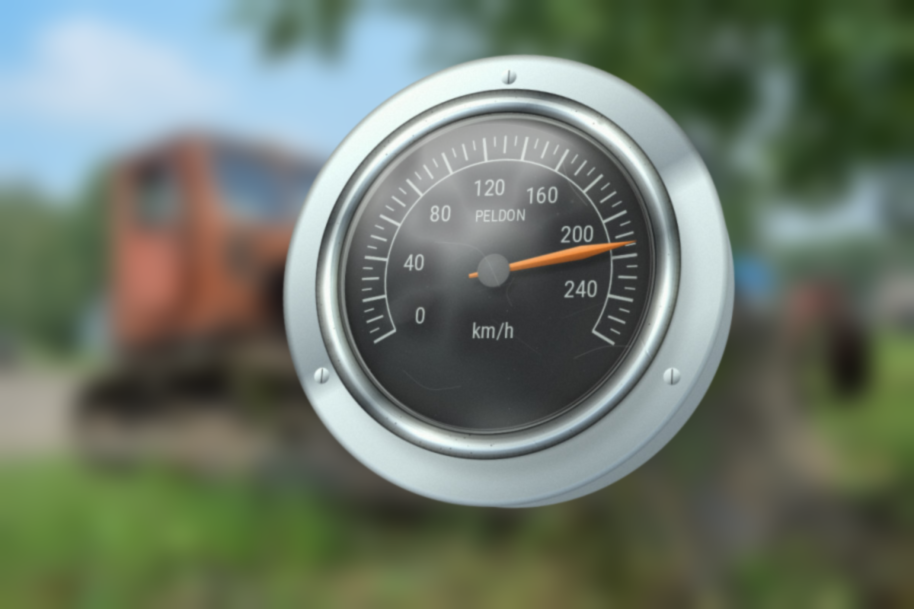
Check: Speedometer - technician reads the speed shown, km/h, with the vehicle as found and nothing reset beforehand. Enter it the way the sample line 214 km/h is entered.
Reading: 215 km/h
